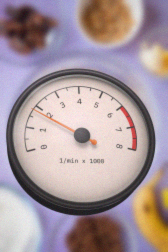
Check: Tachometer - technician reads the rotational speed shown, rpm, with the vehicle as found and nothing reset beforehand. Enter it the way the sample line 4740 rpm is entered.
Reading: 1750 rpm
